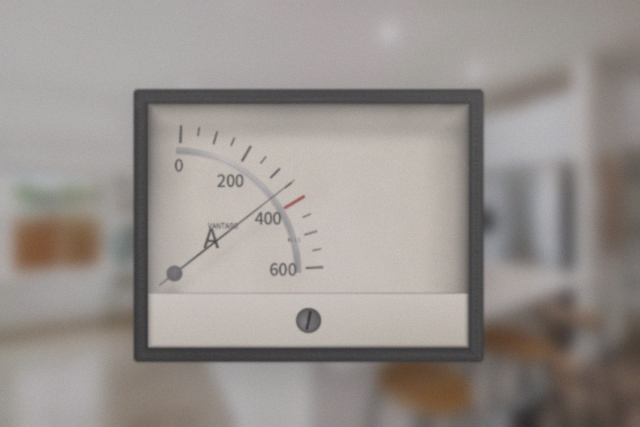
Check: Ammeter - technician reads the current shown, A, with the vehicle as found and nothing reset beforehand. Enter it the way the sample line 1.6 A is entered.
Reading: 350 A
